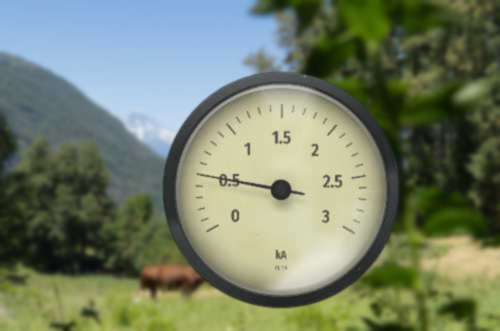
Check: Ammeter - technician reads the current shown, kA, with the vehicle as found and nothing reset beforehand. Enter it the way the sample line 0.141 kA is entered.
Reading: 0.5 kA
